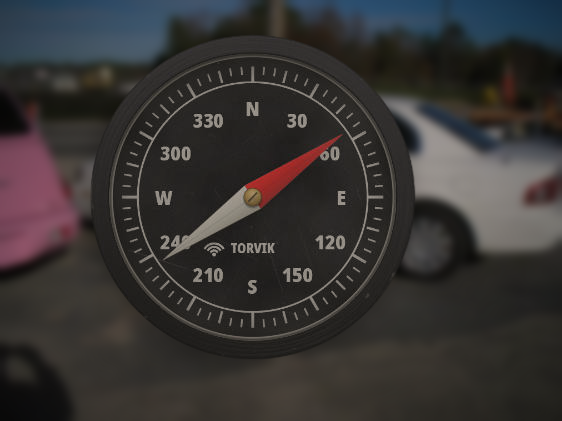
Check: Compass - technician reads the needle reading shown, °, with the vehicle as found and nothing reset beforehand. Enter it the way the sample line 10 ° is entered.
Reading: 55 °
